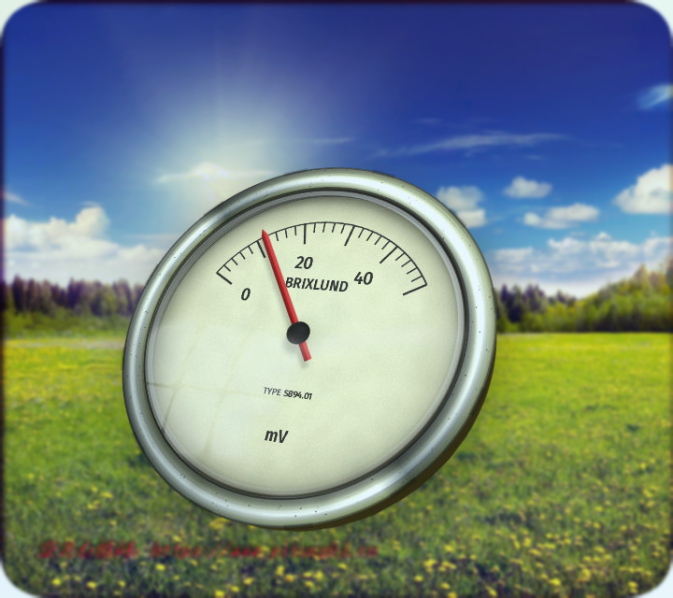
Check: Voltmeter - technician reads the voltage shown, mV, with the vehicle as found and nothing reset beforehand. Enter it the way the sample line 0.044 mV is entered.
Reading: 12 mV
